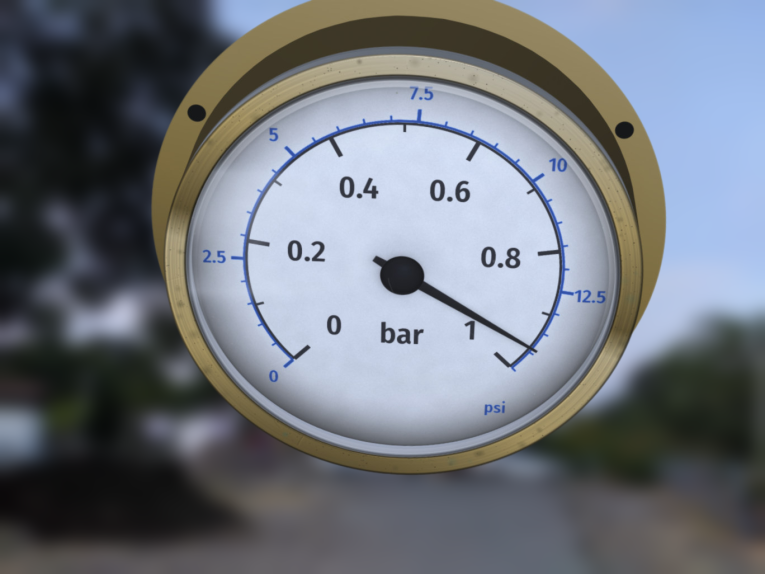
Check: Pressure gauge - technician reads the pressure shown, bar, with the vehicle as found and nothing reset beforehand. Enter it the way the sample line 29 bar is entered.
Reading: 0.95 bar
